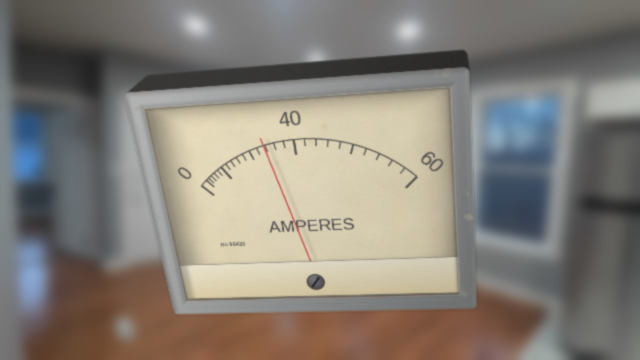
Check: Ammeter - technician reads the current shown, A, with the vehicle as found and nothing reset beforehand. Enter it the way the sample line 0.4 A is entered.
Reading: 34 A
